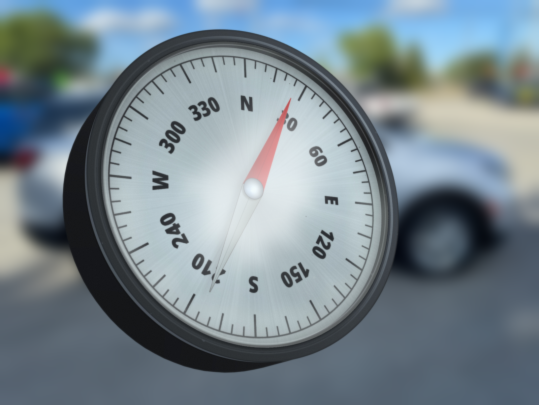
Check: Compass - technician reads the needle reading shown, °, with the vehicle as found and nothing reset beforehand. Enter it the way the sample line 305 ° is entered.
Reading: 25 °
